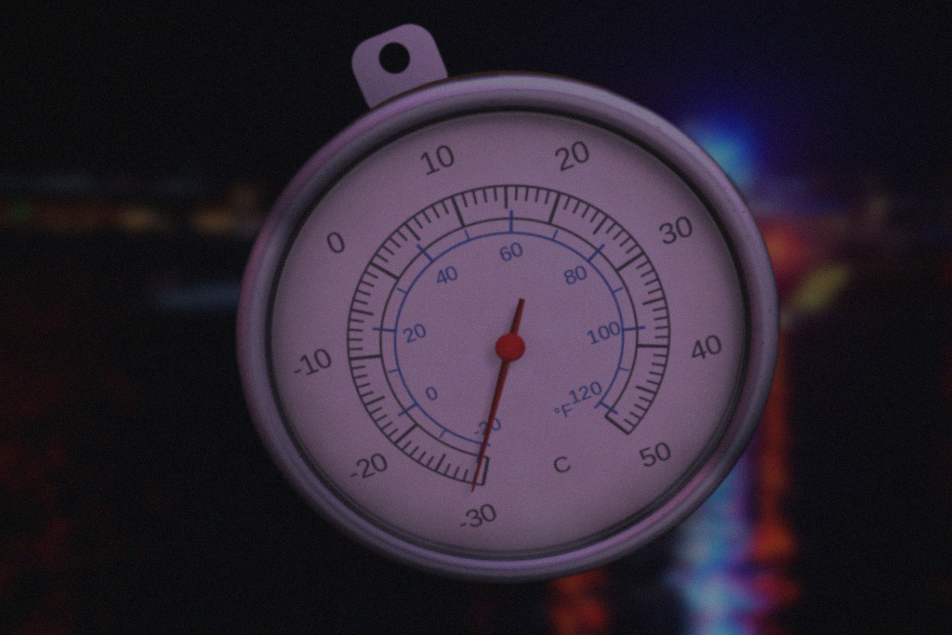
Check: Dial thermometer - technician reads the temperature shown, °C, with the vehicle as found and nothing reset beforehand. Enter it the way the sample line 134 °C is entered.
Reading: -29 °C
